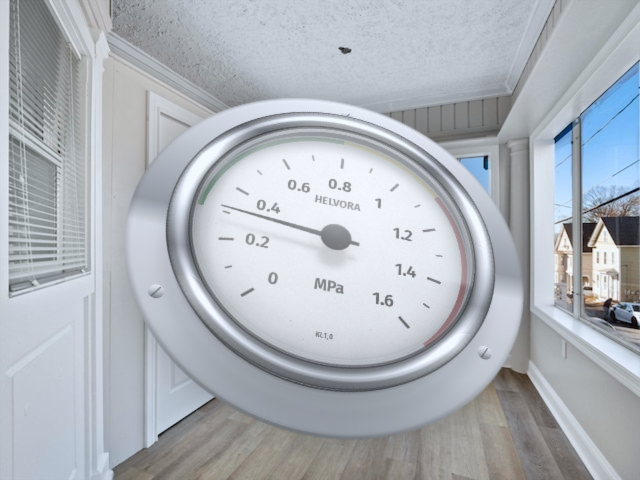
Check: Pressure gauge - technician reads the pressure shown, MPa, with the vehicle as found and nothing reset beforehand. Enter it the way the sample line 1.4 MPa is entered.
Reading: 0.3 MPa
